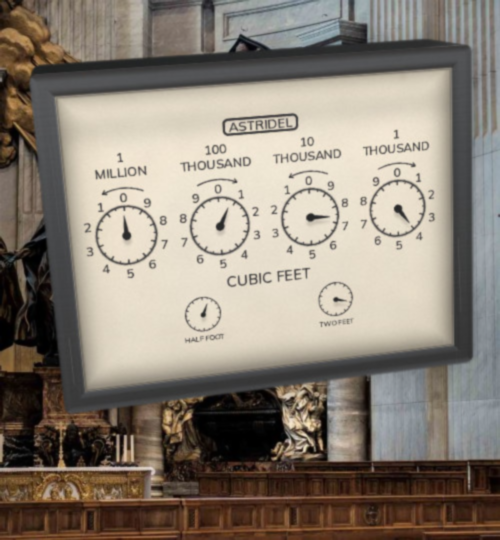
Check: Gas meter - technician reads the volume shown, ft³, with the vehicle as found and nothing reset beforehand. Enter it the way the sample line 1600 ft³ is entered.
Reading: 7400 ft³
